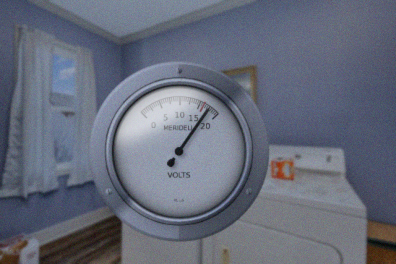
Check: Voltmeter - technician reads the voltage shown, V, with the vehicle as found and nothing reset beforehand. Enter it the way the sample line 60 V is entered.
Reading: 17.5 V
